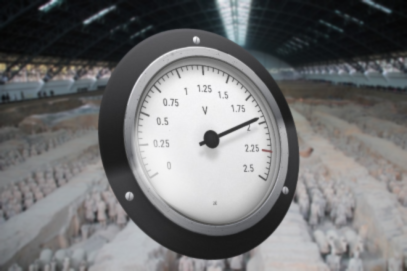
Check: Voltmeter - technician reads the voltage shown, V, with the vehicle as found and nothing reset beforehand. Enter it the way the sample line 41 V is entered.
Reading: 1.95 V
